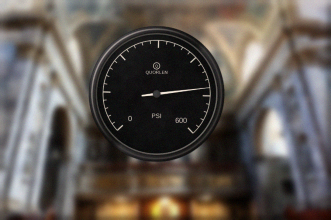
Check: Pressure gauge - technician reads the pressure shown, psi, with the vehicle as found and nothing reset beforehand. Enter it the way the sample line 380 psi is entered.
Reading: 480 psi
